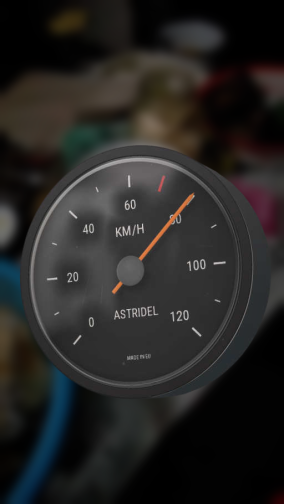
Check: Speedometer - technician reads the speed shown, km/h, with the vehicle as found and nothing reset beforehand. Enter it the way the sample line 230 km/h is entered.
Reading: 80 km/h
